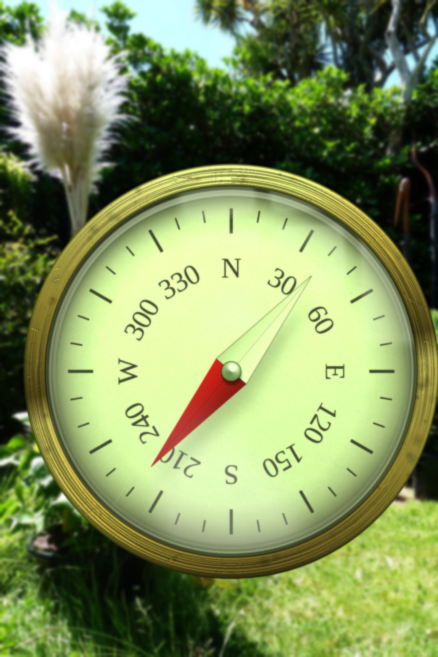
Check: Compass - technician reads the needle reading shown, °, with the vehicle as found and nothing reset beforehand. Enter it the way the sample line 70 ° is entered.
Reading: 220 °
